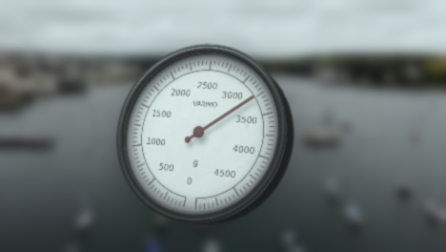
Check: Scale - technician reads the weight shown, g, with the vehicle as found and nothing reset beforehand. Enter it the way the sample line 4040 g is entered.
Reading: 3250 g
